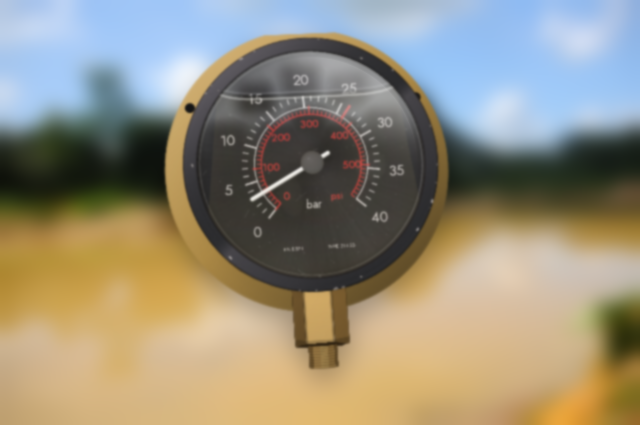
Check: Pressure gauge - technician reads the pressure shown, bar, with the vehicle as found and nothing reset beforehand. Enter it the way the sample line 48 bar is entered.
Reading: 3 bar
